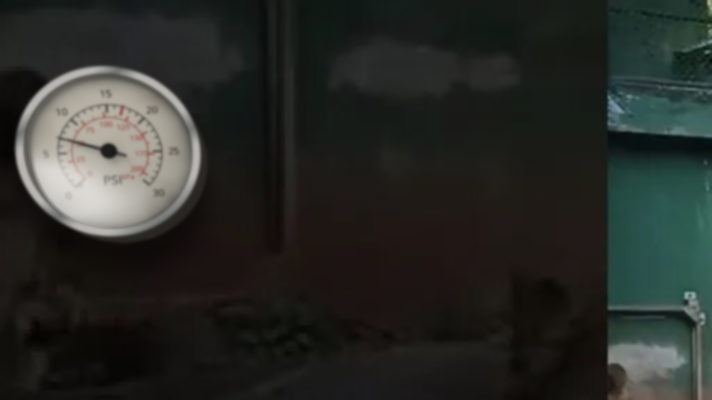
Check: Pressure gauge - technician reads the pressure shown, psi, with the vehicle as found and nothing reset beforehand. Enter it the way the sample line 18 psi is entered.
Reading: 7 psi
